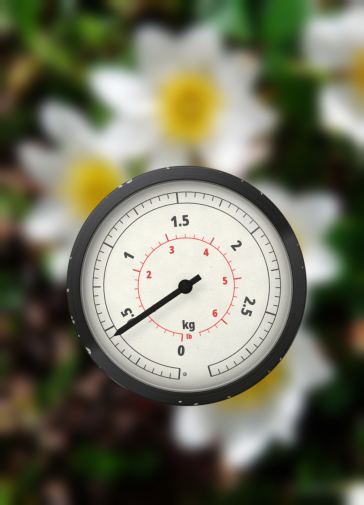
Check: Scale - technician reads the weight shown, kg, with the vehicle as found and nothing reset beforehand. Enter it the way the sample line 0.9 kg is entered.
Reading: 0.45 kg
